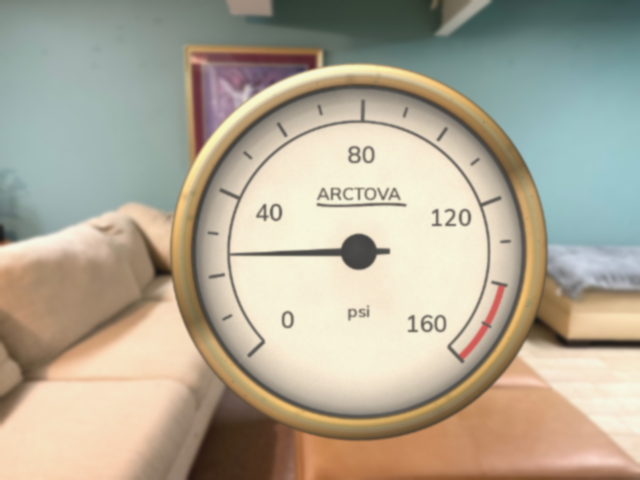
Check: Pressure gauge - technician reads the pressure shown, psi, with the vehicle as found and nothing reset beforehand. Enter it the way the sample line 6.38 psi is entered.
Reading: 25 psi
